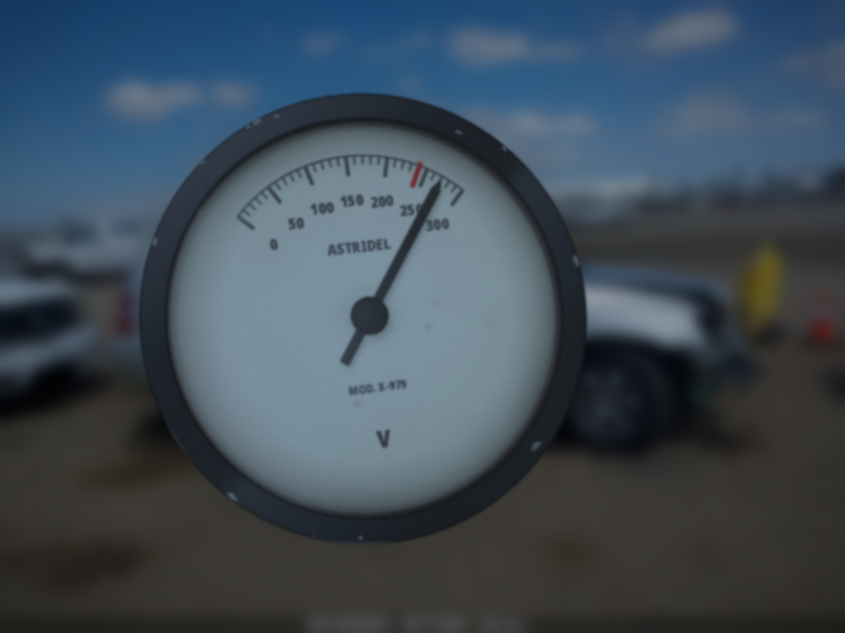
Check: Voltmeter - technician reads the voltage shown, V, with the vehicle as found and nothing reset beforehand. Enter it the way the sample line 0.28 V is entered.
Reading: 270 V
